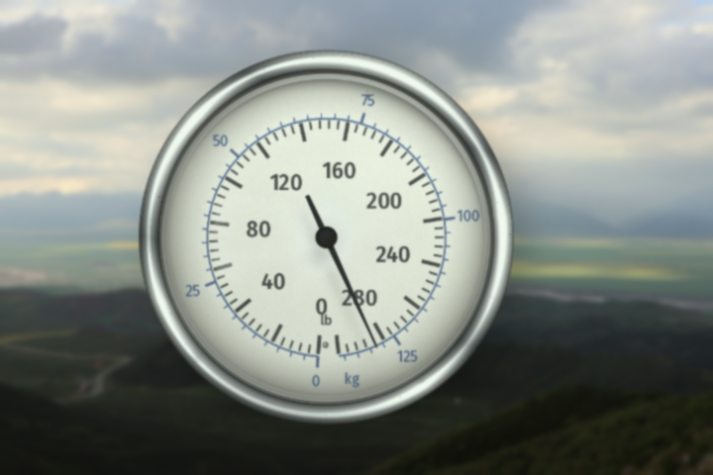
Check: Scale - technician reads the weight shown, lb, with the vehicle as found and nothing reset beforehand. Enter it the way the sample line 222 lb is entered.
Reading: 284 lb
